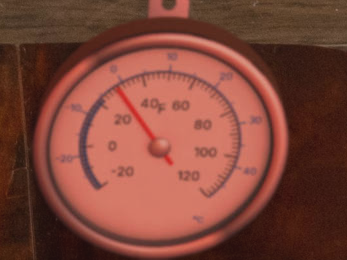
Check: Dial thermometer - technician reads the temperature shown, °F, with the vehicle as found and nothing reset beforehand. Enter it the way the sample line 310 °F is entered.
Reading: 30 °F
